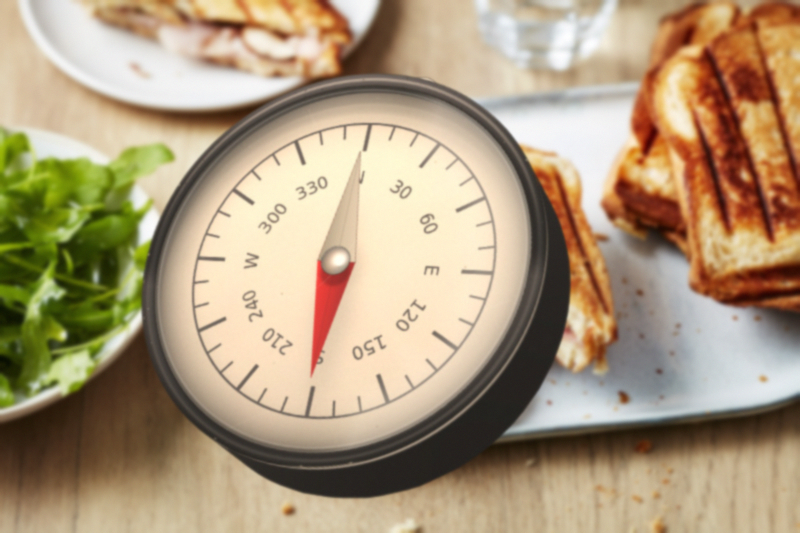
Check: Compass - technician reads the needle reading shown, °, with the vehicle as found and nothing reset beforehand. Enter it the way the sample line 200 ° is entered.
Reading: 180 °
